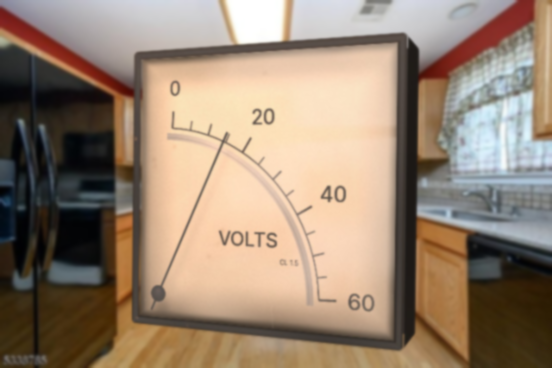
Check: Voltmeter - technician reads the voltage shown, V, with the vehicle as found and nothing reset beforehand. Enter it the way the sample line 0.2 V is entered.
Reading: 15 V
